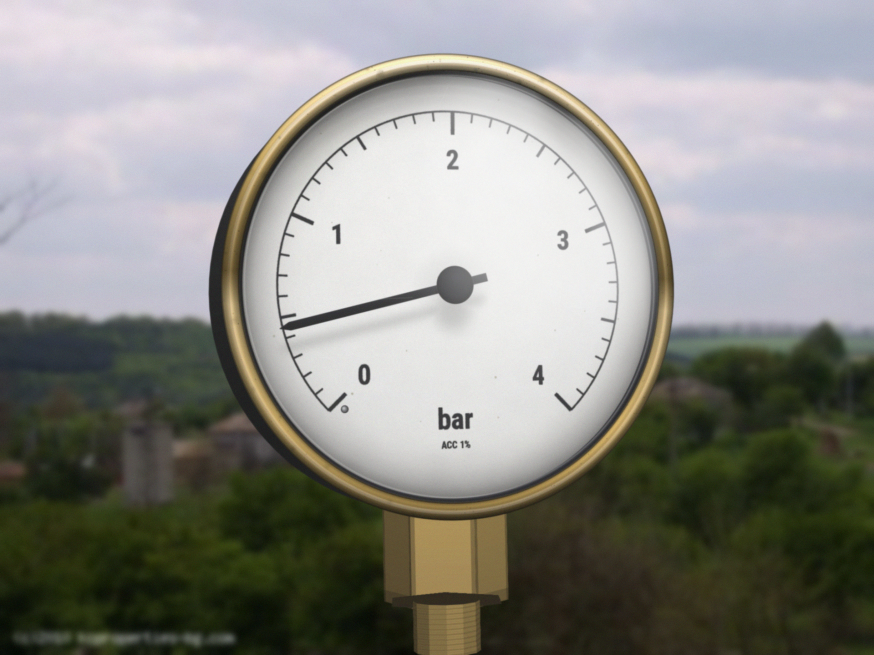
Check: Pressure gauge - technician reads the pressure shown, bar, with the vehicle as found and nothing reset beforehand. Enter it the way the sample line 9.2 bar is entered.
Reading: 0.45 bar
